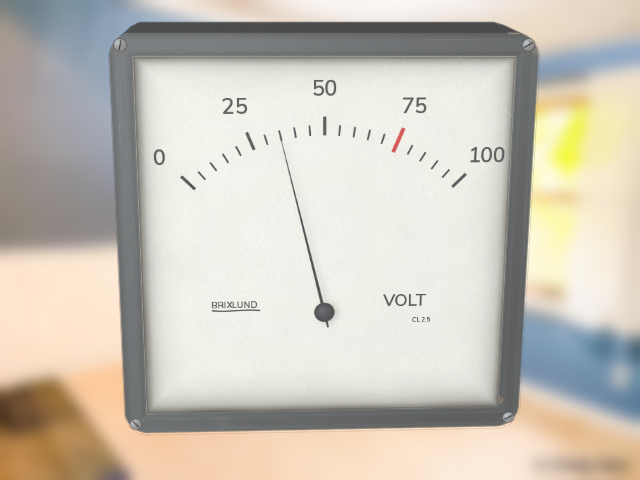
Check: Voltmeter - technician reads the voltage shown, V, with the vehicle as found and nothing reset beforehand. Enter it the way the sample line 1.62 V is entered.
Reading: 35 V
